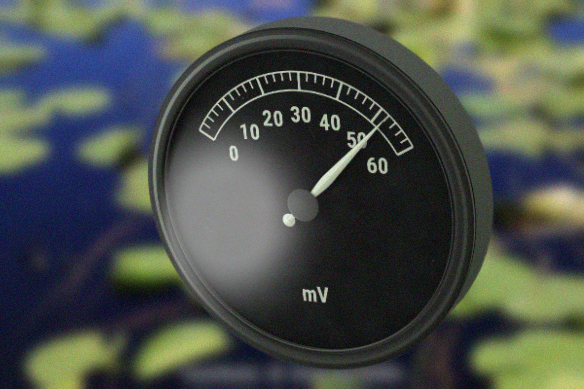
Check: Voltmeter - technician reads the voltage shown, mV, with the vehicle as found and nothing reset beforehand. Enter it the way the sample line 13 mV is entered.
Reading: 52 mV
